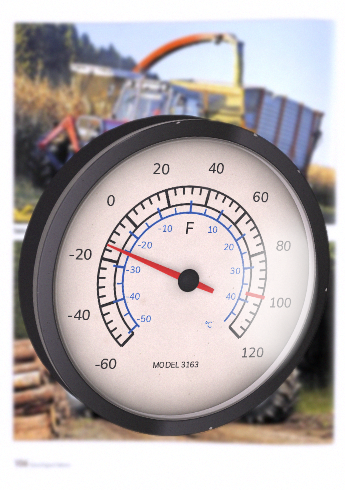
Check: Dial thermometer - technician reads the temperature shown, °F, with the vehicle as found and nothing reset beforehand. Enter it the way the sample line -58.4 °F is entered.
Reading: -14 °F
